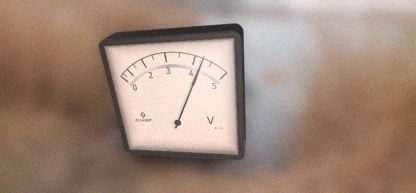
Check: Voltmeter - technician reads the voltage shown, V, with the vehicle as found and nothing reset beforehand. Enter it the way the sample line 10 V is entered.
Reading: 4.25 V
